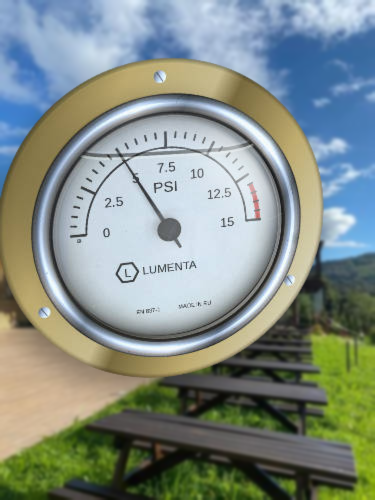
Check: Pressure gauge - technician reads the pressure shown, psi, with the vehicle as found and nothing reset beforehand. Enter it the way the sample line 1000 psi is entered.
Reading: 5 psi
